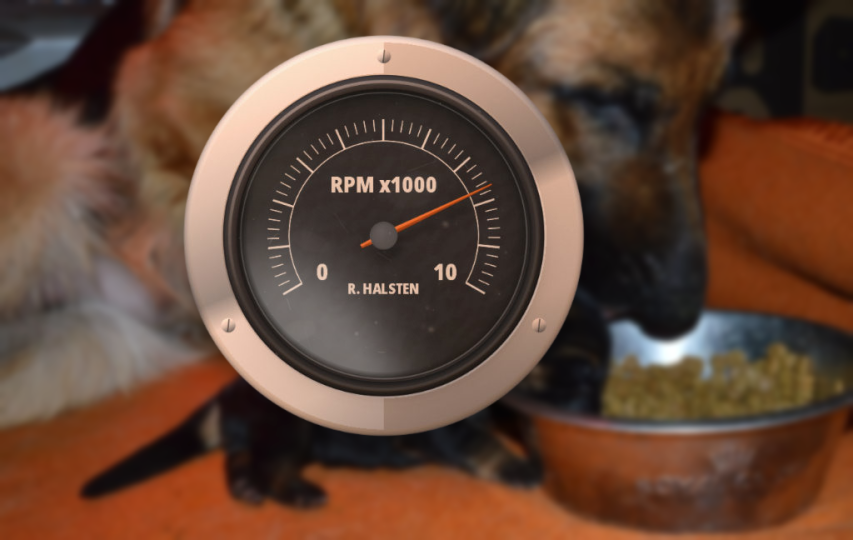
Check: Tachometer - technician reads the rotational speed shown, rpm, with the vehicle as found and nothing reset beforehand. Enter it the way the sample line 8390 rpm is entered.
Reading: 7700 rpm
